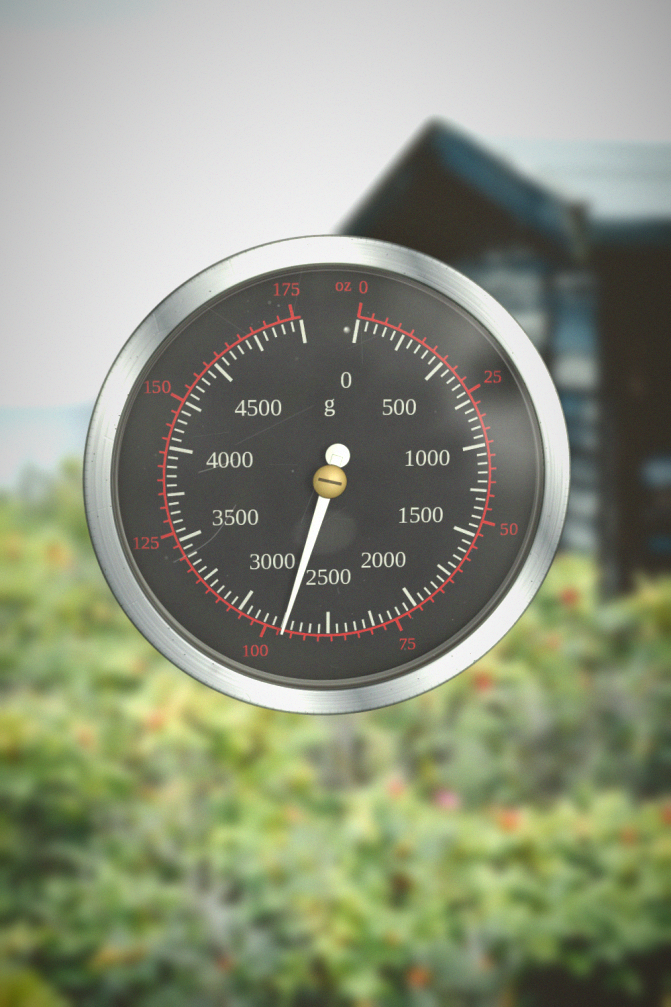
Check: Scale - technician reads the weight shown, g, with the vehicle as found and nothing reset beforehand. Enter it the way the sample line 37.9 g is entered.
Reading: 2750 g
